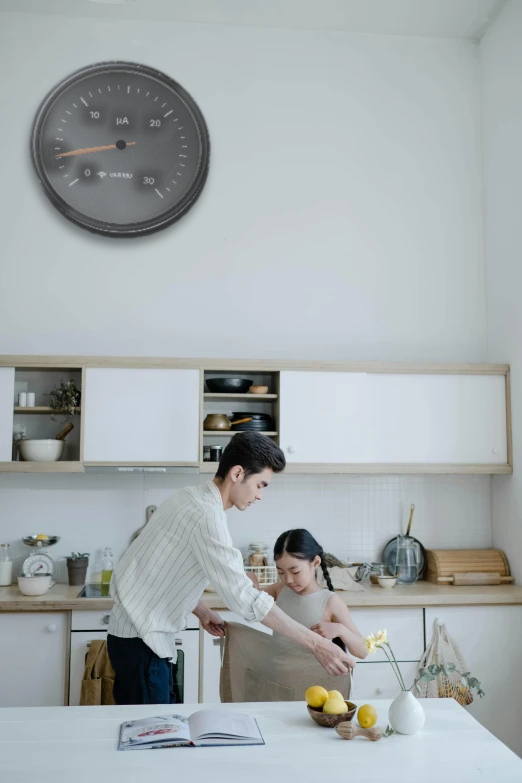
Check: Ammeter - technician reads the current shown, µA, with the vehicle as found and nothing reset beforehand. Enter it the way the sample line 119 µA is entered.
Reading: 3 µA
